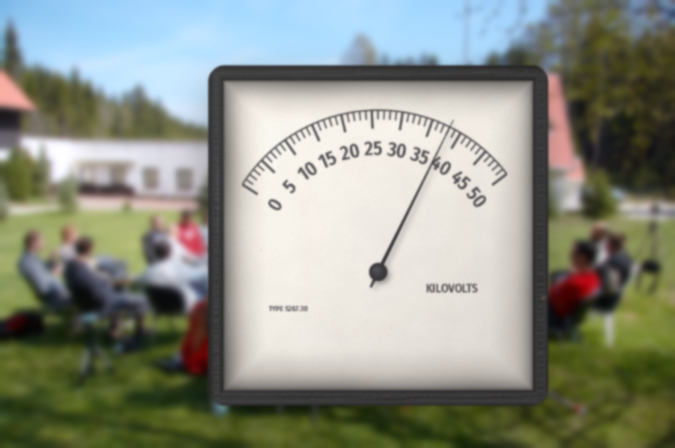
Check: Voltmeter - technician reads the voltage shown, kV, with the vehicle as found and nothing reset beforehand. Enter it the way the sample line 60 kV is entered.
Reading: 38 kV
